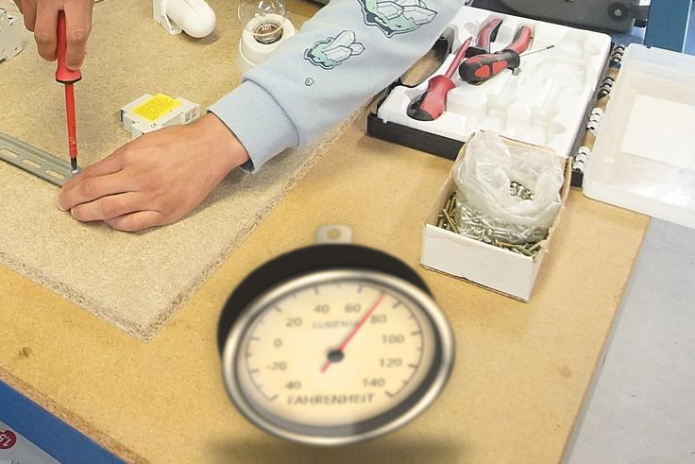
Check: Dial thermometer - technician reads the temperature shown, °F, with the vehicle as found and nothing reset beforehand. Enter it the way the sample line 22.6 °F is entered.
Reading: 70 °F
